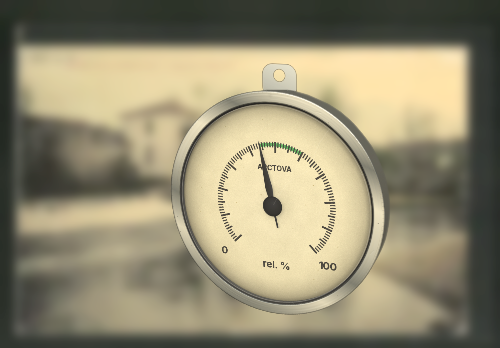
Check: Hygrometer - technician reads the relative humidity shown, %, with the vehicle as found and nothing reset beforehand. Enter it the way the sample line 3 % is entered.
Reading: 45 %
